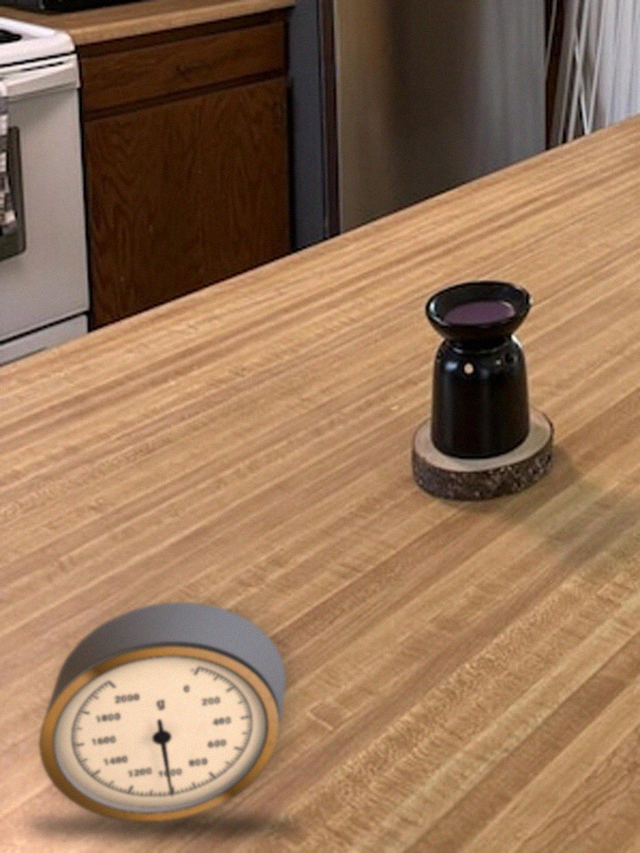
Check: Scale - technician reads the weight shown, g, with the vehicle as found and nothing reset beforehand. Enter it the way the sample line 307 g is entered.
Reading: 1000 g
